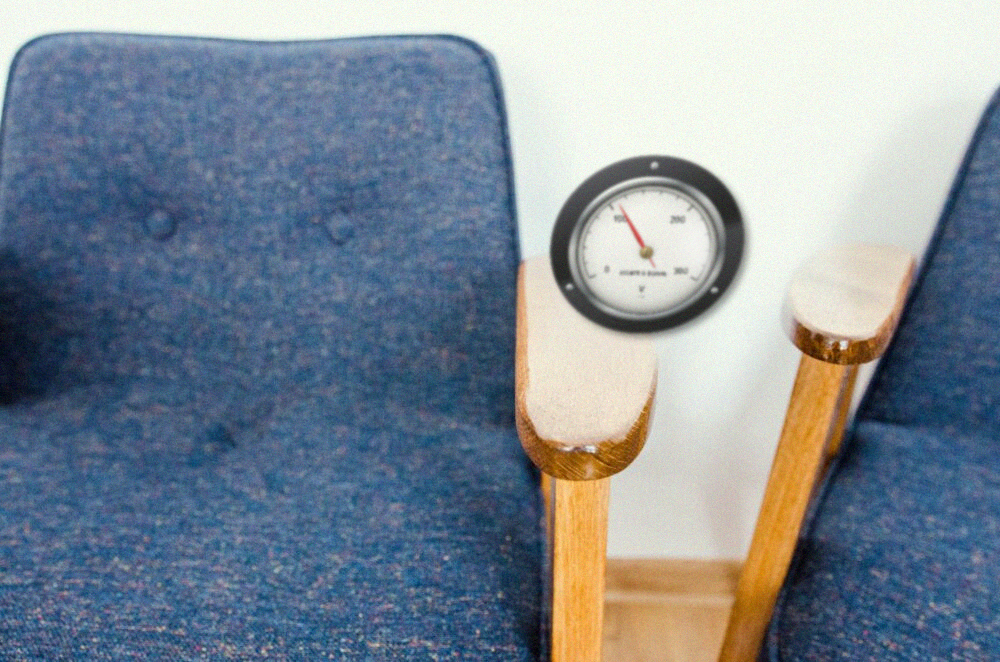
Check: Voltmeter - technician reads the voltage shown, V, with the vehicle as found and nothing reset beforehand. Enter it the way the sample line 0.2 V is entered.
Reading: 110 V
